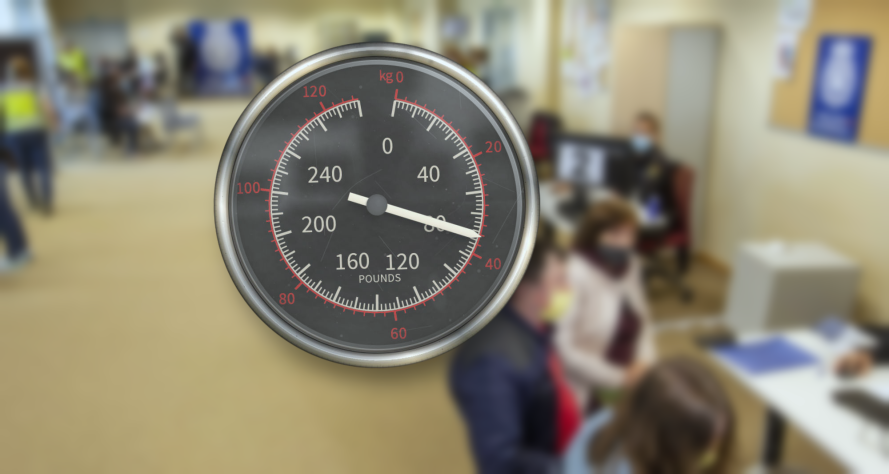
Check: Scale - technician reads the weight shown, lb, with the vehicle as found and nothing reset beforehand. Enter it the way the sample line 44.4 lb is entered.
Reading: 80 lb
